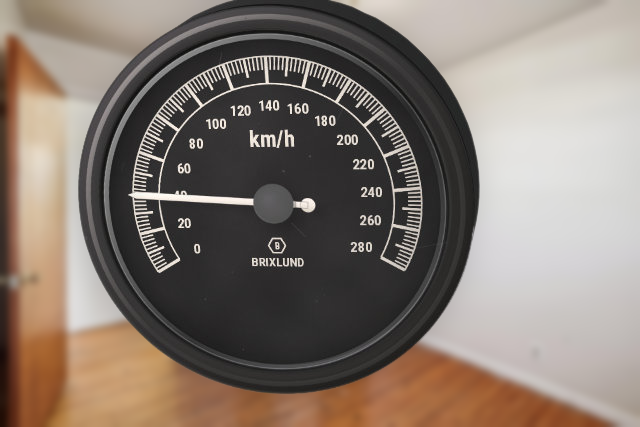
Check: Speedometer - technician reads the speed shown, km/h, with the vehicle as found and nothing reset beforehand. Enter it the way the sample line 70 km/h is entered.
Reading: 40 km/h
